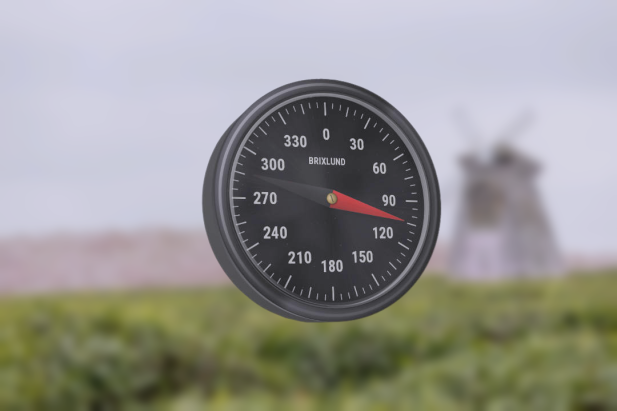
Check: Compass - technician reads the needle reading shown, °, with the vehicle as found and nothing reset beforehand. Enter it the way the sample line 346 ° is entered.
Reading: 105 °
